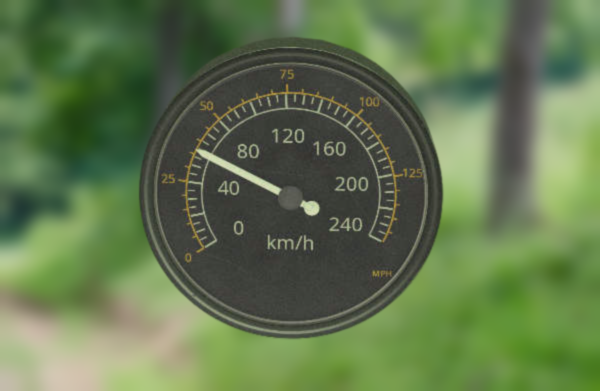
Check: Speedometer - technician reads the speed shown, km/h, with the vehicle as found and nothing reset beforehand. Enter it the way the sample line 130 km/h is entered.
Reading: 60 km/h
